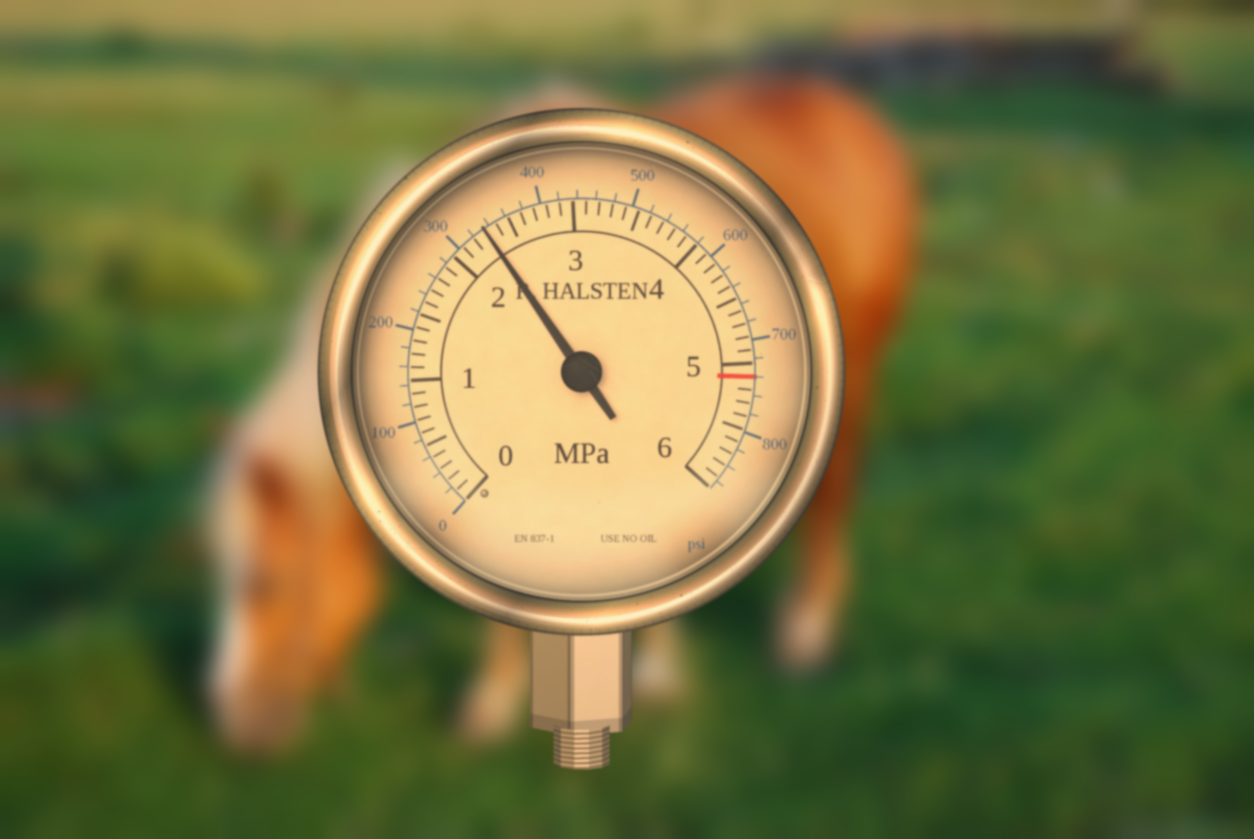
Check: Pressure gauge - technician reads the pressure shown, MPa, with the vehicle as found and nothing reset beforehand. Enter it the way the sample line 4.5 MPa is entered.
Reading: 2.3 MPa
